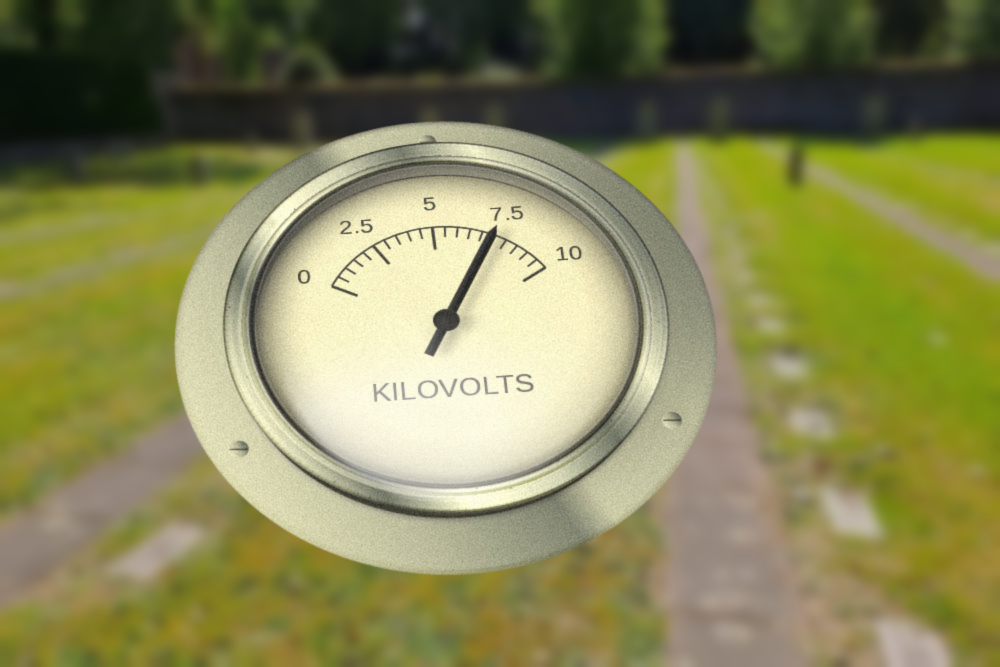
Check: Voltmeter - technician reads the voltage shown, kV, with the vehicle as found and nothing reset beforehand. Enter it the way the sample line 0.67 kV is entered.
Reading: 7.5 kV
